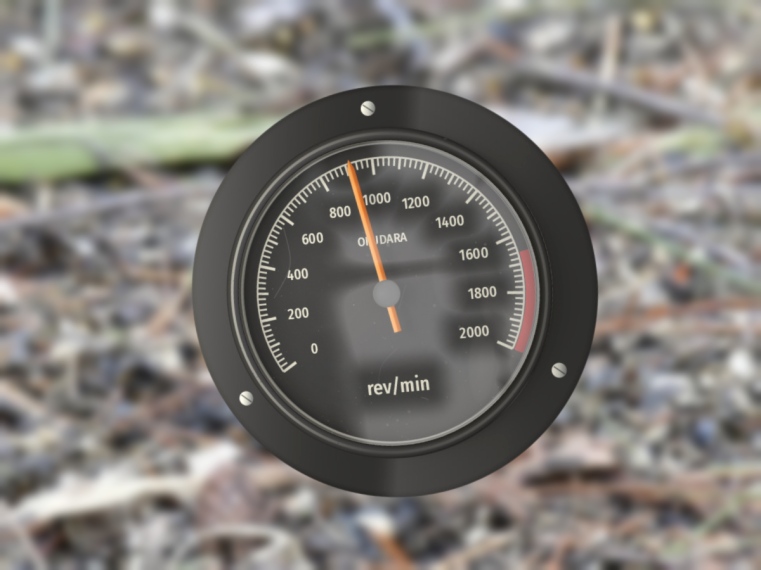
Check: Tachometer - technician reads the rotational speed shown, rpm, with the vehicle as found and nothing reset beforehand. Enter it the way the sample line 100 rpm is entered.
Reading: 920 rpm
